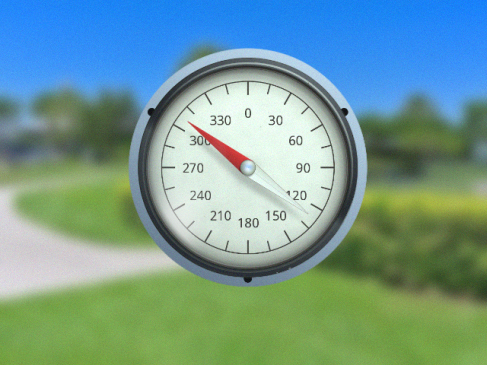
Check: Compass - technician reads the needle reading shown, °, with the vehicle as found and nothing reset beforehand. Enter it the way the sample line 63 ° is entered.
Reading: 307.5 °
